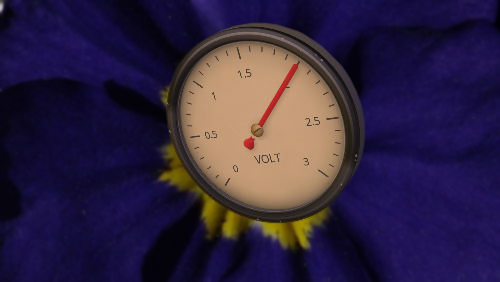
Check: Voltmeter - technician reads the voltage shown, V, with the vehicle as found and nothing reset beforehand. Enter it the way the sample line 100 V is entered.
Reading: 2 V
